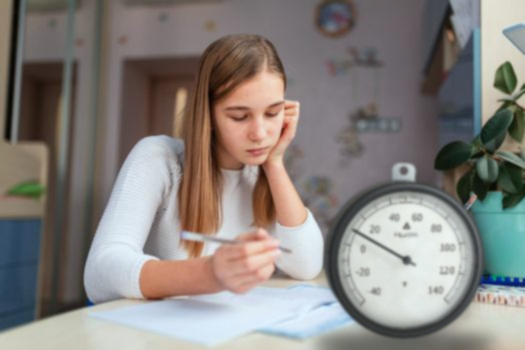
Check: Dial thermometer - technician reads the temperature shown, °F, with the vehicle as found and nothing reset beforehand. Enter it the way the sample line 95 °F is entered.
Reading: 10 °F
